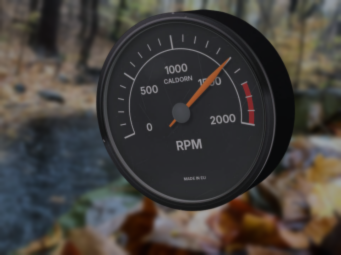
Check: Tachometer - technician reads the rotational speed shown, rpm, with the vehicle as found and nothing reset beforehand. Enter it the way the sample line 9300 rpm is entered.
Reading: 1500 rpm
